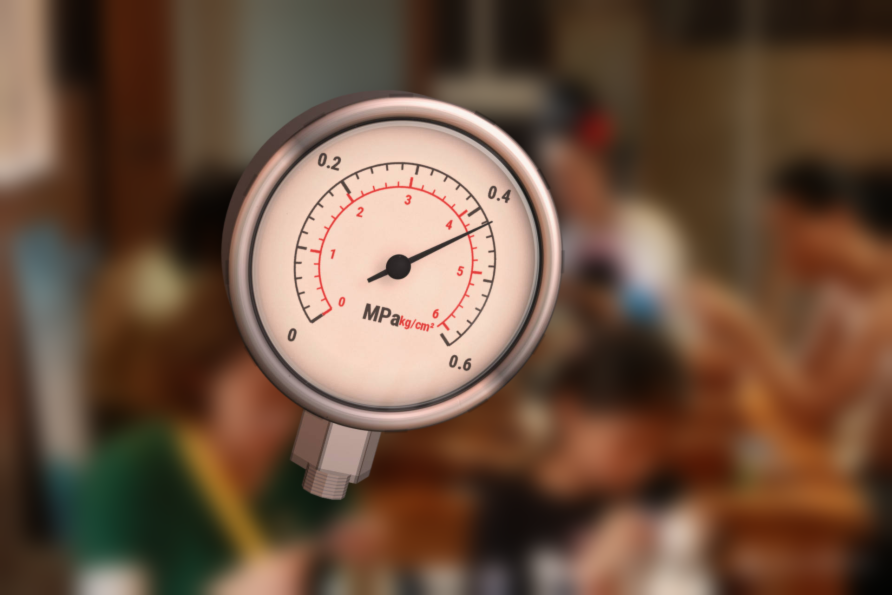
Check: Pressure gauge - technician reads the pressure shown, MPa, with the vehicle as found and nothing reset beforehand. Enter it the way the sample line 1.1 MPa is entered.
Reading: 0.42 MPa
